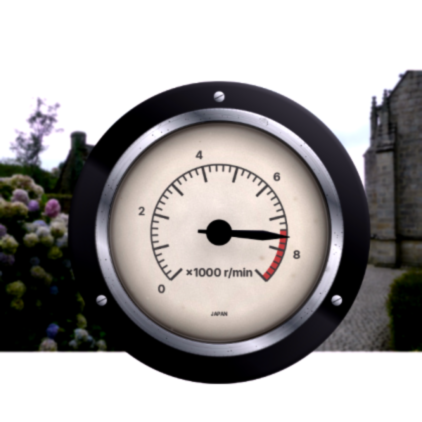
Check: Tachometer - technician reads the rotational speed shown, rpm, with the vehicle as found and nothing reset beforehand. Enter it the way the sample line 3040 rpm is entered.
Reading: 7600 rpm
